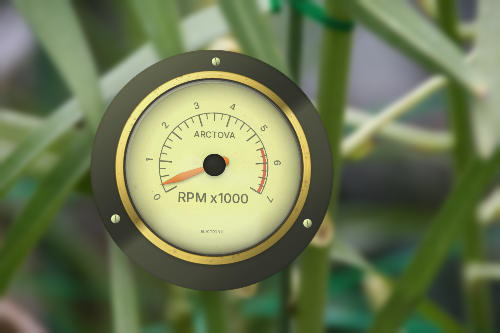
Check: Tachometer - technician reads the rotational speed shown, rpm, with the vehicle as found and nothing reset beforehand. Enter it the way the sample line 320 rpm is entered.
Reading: 250 rpm
